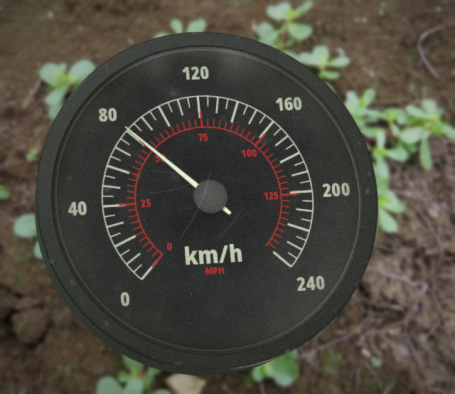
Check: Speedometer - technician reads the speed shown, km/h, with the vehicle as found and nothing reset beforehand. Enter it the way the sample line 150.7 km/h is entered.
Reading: 80 km/h
